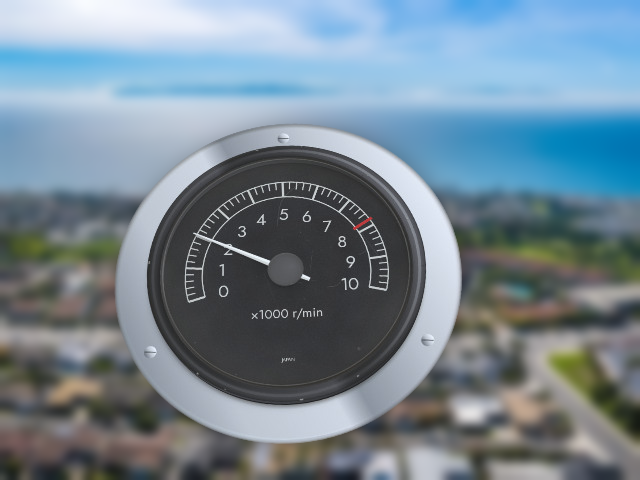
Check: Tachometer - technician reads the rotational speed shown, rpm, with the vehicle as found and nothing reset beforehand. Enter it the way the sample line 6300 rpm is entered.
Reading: 2000 rpm
